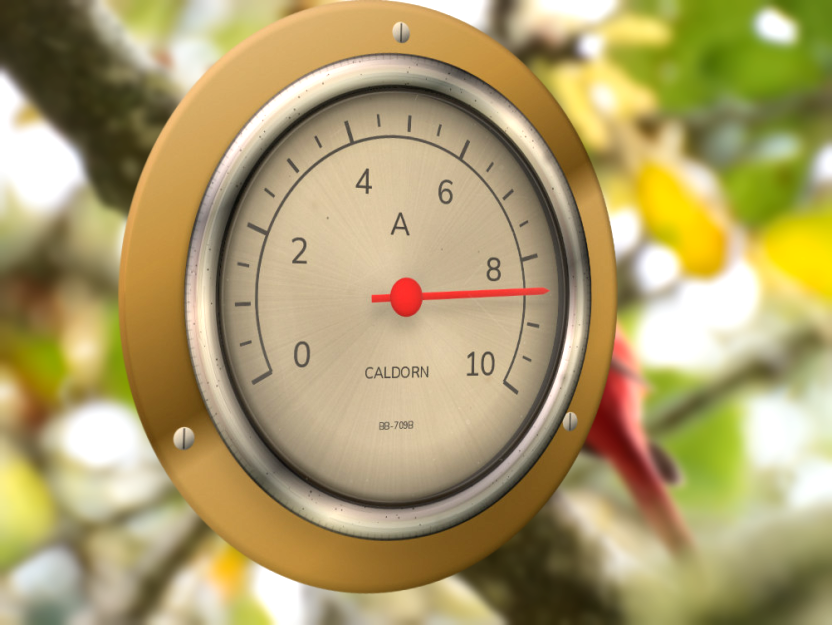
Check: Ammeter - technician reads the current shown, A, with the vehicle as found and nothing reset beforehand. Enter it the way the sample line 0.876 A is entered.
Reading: 8.5 A
